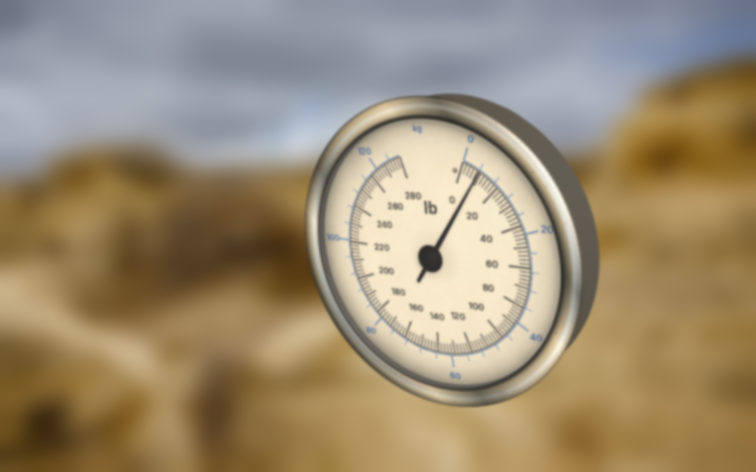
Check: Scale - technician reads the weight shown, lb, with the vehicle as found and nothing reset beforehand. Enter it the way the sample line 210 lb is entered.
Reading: 10 lb
